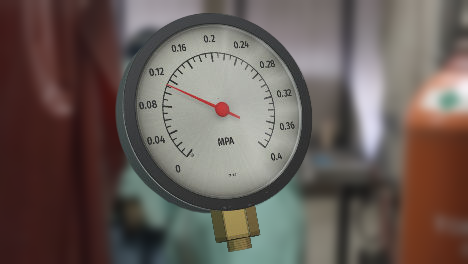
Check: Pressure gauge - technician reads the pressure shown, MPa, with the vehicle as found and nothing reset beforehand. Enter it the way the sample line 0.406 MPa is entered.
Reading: 0.11 MPa
